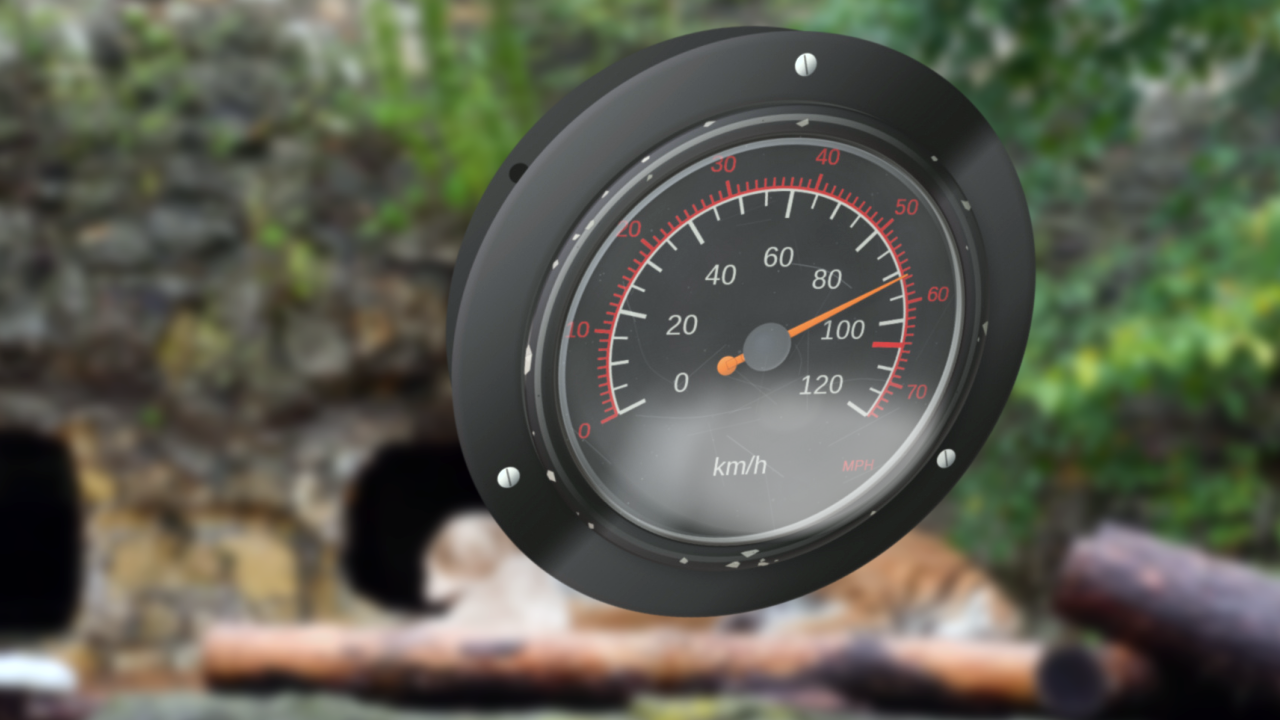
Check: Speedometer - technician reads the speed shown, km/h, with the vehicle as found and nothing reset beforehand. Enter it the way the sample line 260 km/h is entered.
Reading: 90 km/h
